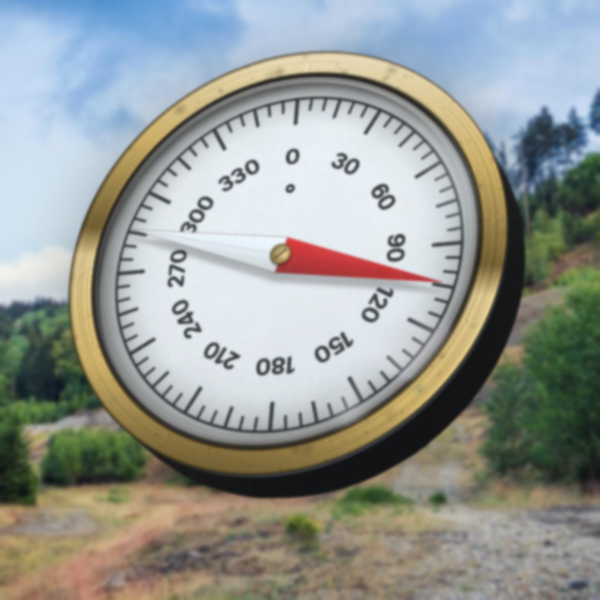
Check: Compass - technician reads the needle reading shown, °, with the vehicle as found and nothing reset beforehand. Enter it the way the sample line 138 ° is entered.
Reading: 105 °
